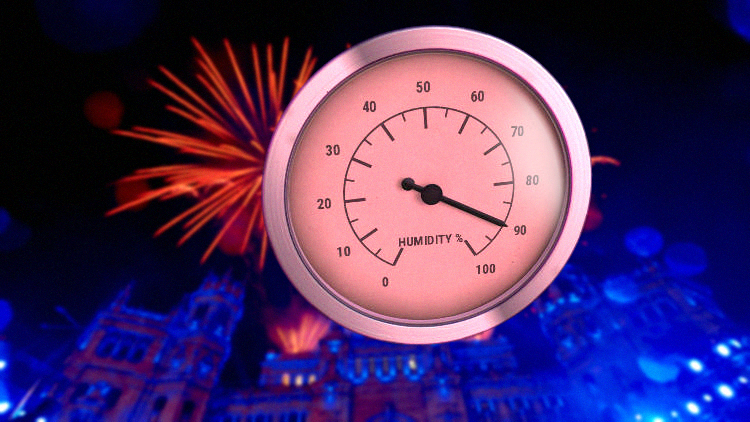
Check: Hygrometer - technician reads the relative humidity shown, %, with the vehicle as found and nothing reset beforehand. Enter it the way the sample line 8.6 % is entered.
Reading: 90 %
